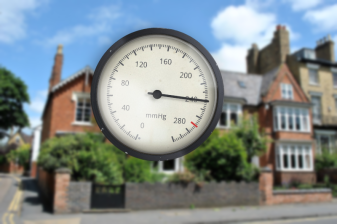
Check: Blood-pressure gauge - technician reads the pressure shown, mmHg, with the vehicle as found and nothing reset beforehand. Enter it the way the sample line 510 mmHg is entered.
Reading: 240 mmHg
